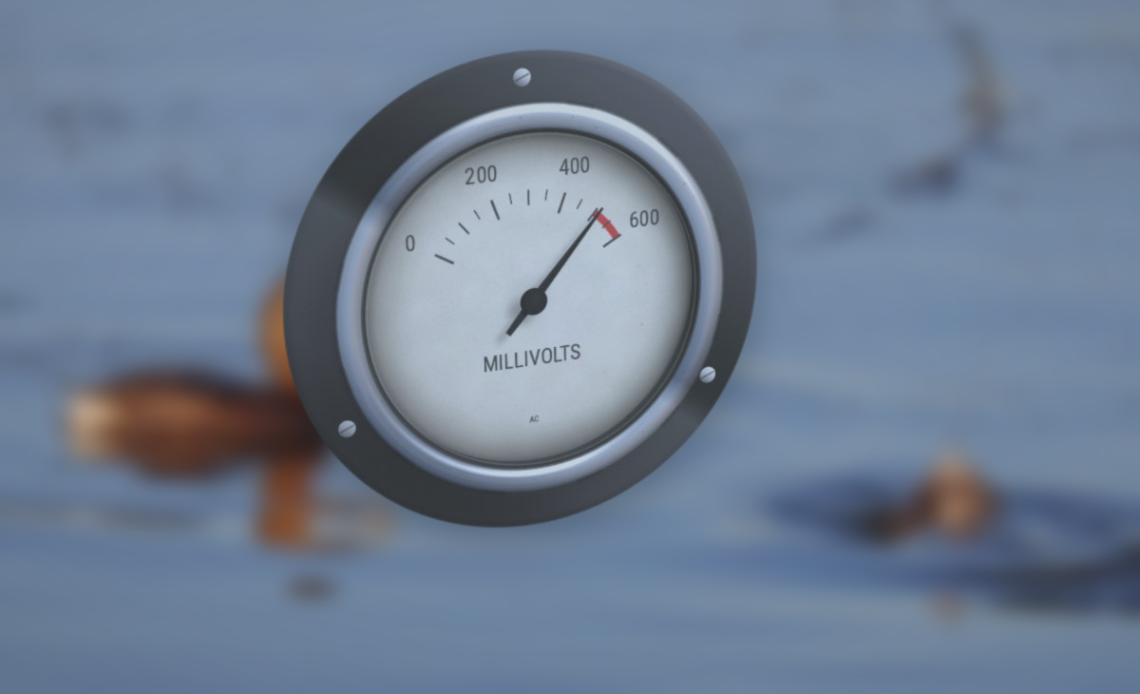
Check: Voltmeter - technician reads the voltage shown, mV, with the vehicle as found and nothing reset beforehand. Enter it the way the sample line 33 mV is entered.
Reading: 500 mV
